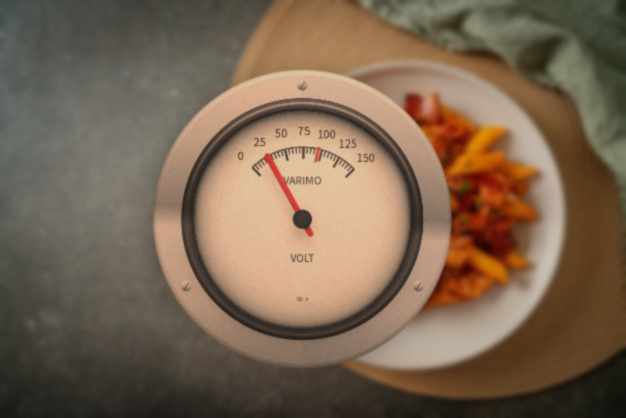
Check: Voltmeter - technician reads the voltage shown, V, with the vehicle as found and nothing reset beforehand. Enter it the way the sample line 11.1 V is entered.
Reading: 25 V
